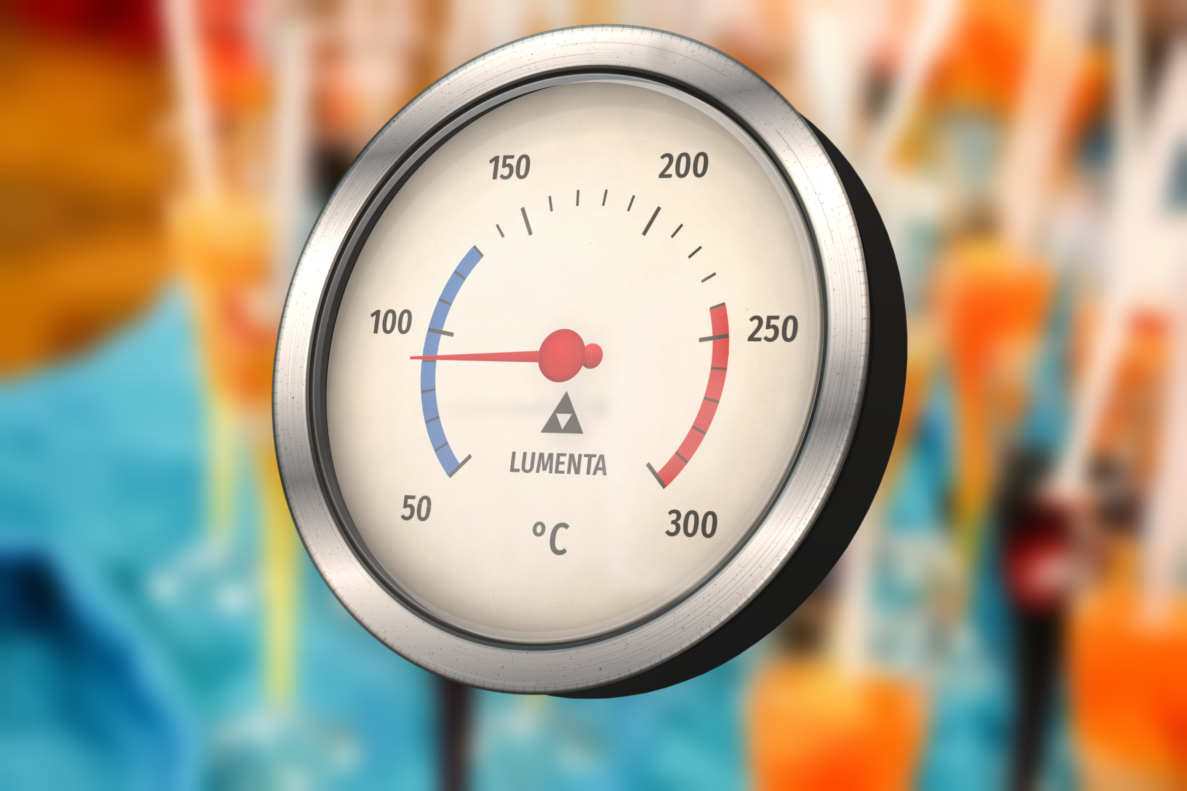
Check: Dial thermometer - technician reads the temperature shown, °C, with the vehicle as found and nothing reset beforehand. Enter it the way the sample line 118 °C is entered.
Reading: 90 °C
